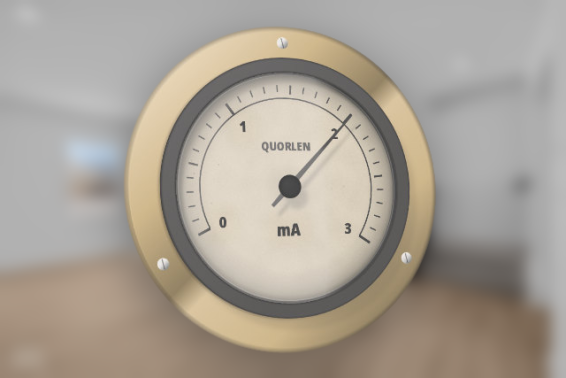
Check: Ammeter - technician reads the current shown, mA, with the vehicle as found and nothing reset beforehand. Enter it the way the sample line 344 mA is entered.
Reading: 2 mA
